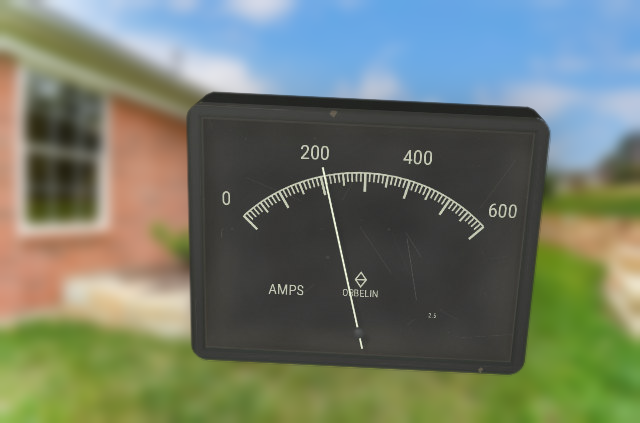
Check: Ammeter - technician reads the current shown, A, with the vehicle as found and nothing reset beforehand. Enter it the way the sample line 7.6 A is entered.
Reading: 210 A
